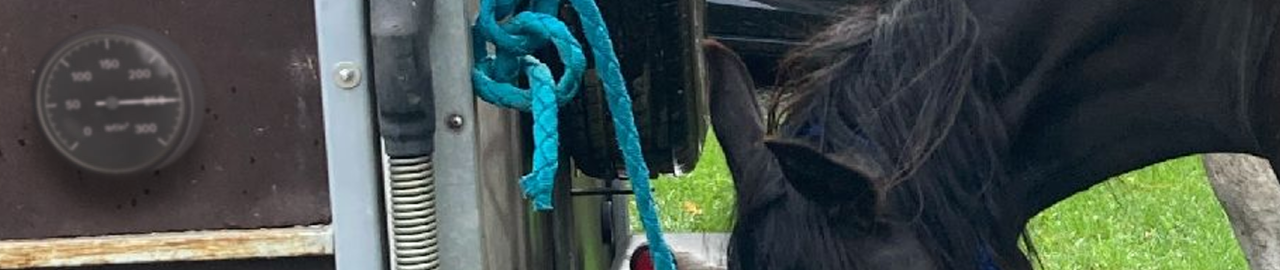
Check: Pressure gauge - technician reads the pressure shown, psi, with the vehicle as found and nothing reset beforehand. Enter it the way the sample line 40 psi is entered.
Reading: 250 psi
